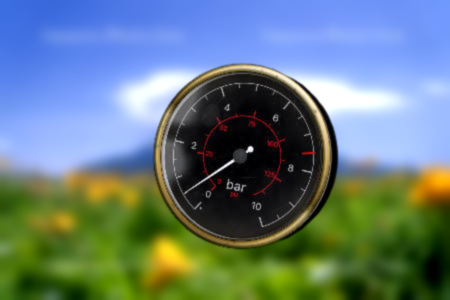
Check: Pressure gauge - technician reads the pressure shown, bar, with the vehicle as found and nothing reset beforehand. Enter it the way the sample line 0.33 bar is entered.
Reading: 0.5 bar
